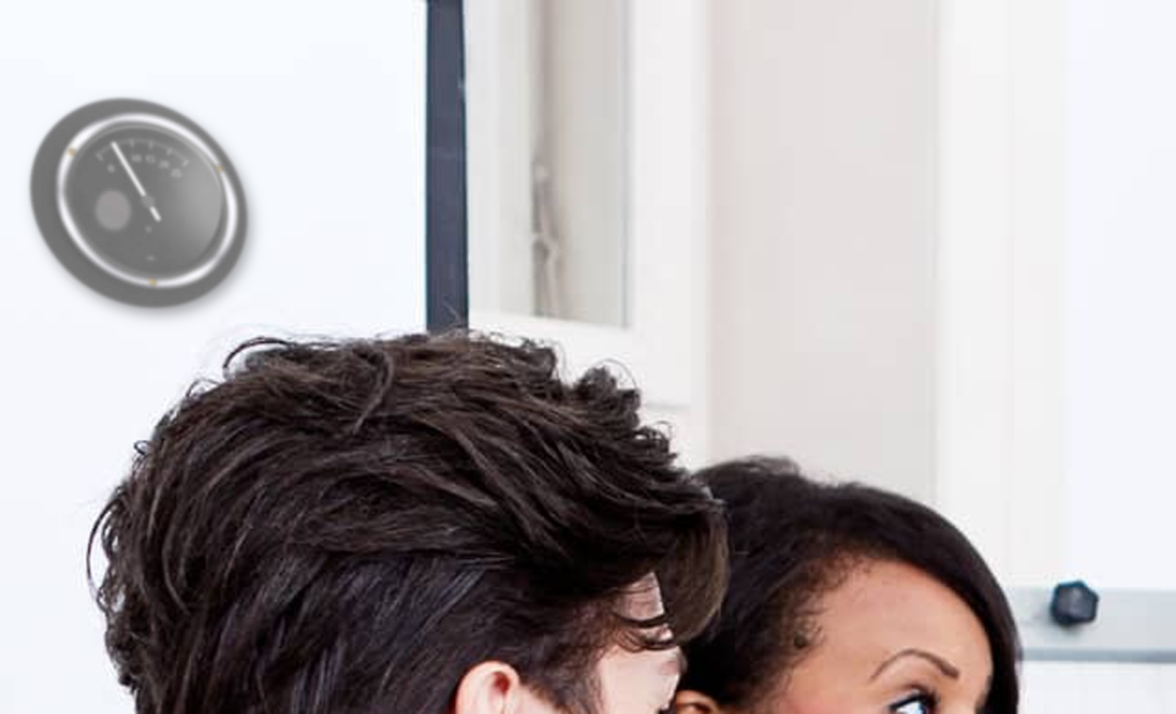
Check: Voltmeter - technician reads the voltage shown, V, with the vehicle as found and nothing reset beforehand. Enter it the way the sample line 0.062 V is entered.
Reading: 5 V
